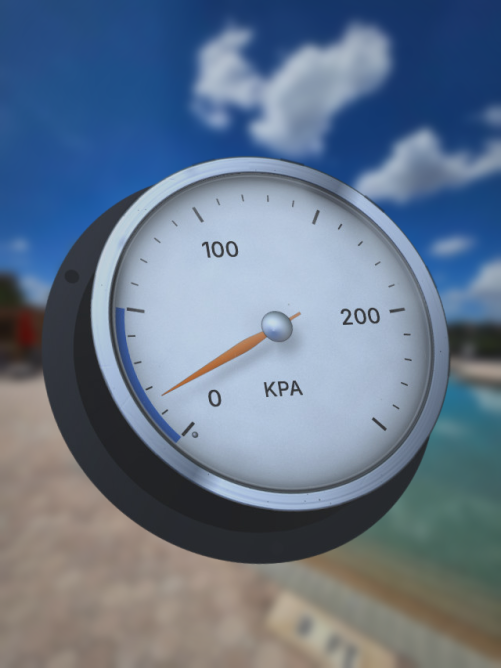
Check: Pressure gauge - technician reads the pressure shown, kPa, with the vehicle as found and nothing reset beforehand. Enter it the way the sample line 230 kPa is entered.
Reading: 15 kPa
